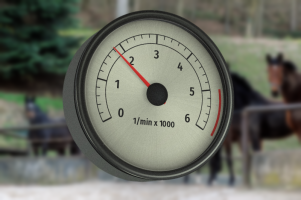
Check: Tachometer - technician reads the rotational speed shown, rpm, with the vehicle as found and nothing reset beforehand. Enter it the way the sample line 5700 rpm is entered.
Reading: 1800 rpm
